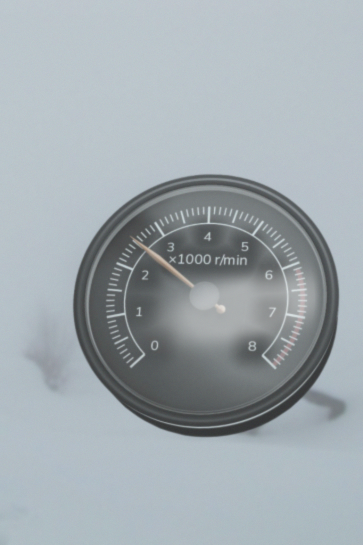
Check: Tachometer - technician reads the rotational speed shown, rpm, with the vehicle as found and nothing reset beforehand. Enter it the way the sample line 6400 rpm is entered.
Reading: 2500 rpm
